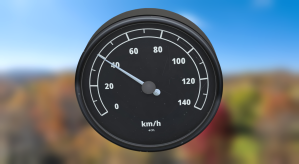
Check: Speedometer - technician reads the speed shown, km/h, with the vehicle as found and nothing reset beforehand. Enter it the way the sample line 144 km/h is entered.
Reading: 40 km/h
